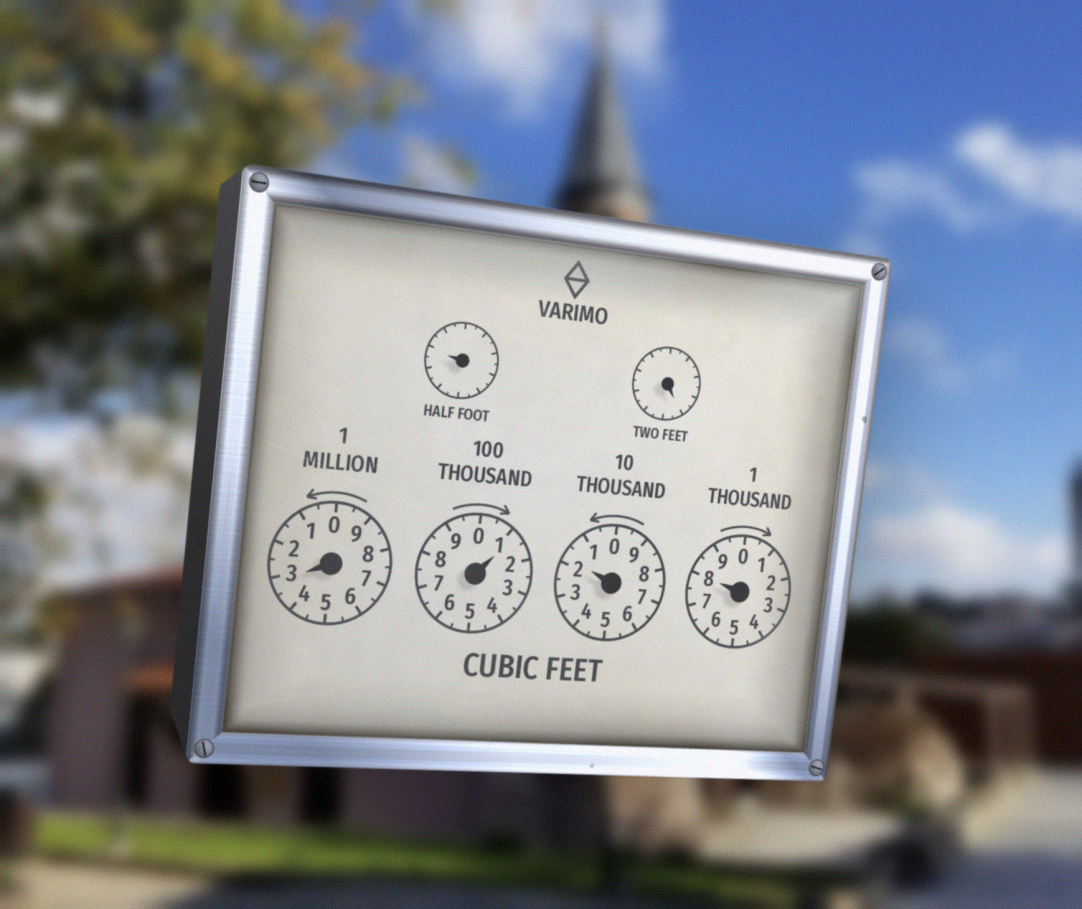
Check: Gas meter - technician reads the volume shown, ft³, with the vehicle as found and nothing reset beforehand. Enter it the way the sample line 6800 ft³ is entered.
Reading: 311800 ft³
